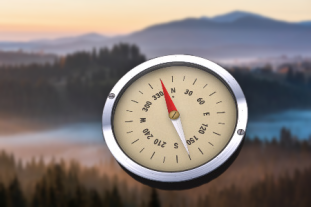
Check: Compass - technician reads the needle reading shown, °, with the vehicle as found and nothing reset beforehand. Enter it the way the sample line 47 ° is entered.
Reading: 345 °
